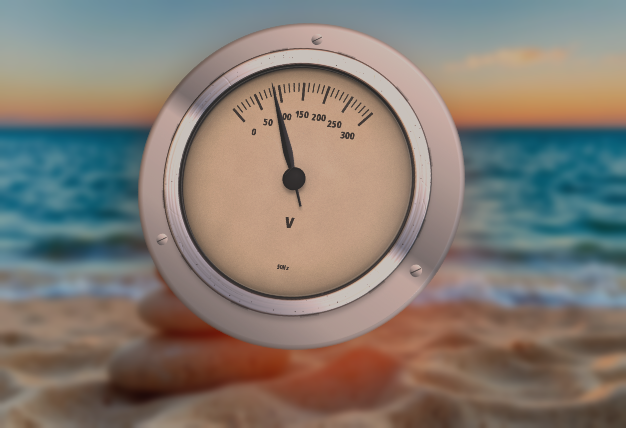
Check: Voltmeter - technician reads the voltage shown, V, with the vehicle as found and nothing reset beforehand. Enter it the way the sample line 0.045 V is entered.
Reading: 90 V
